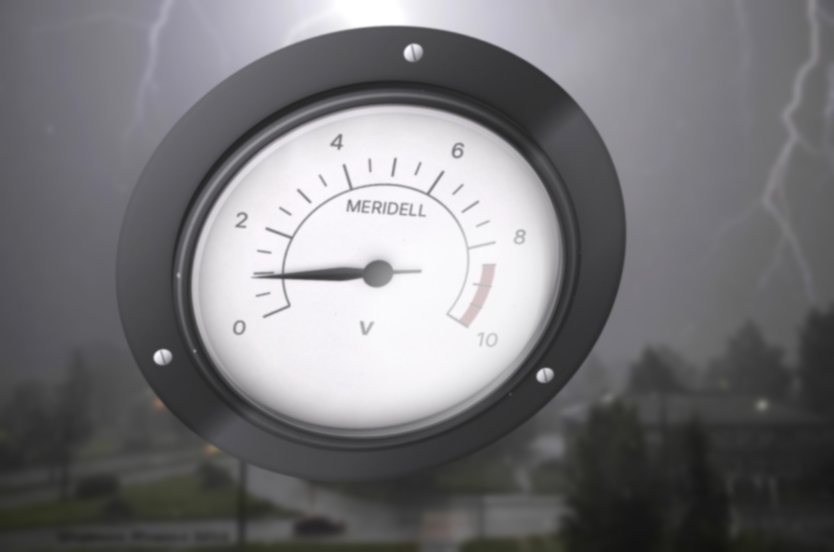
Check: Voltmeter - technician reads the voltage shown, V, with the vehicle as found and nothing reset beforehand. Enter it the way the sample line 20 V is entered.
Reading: 1 V
